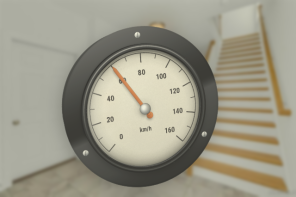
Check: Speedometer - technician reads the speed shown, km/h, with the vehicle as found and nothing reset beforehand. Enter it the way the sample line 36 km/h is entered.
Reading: 60 km/h
